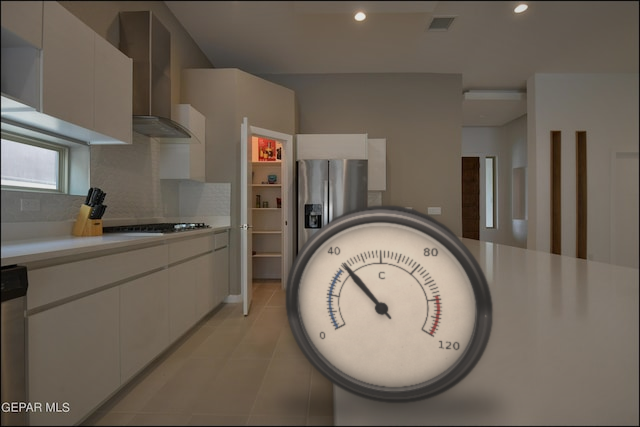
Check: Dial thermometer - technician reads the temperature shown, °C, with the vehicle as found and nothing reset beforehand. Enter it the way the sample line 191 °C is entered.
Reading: 40 °C
